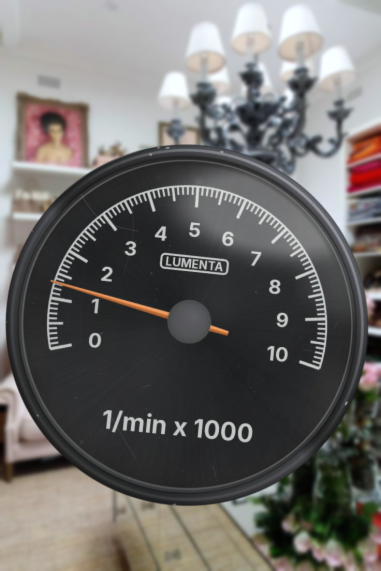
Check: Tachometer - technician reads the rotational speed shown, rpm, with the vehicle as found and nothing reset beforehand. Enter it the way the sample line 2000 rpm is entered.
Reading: 1300 rpm
